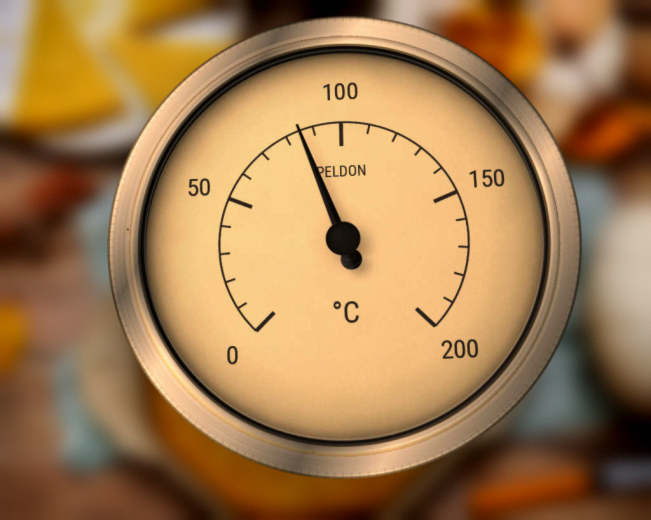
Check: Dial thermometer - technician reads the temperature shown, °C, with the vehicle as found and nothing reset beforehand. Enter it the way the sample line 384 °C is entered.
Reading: 85 °C
